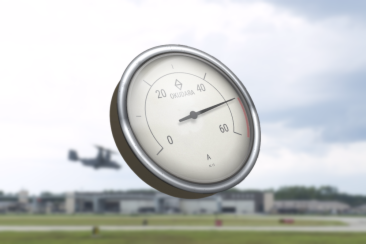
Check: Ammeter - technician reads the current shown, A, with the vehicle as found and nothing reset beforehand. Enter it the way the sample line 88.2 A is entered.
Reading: 50 A
